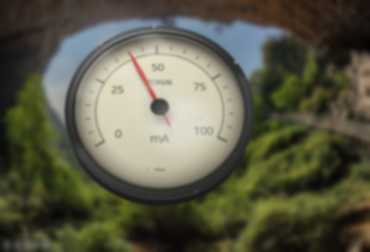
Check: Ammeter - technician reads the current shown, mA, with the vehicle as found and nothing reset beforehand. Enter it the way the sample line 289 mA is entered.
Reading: 40 mA
